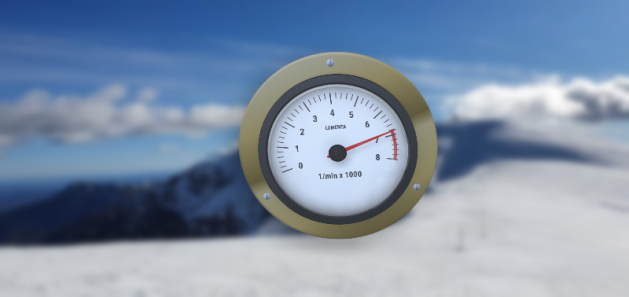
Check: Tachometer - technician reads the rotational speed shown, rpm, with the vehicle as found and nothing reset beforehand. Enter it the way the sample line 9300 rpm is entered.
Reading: 6800 rpm
